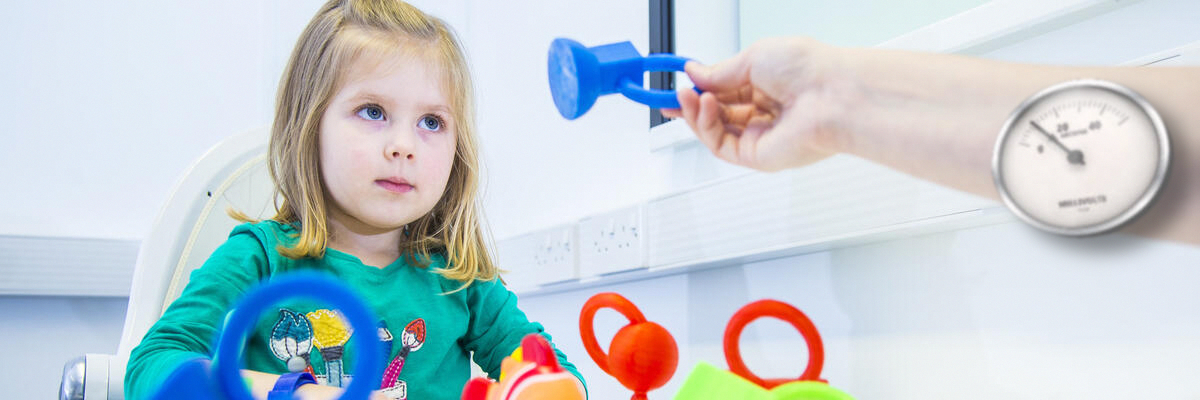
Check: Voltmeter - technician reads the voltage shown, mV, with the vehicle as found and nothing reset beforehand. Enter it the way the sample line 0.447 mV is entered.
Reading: 10 mV
